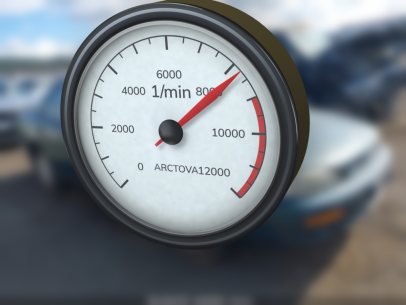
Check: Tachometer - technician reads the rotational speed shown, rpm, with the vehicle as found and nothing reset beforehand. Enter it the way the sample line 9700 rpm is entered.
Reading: 8250 rpm
